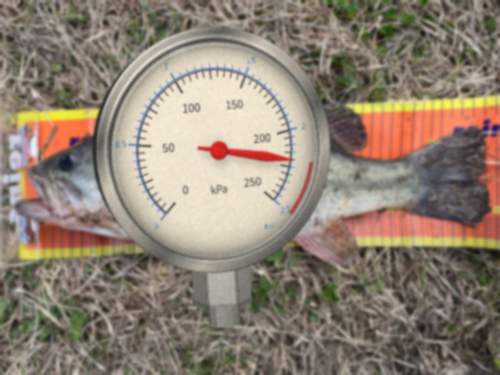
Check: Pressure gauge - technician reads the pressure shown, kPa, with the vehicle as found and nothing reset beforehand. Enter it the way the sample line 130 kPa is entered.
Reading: 220 kPa
